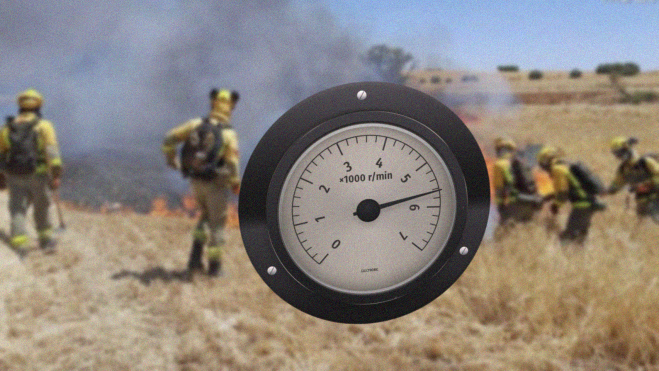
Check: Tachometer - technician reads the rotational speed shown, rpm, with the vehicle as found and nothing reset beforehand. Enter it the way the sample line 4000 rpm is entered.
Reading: 5600 rpm
